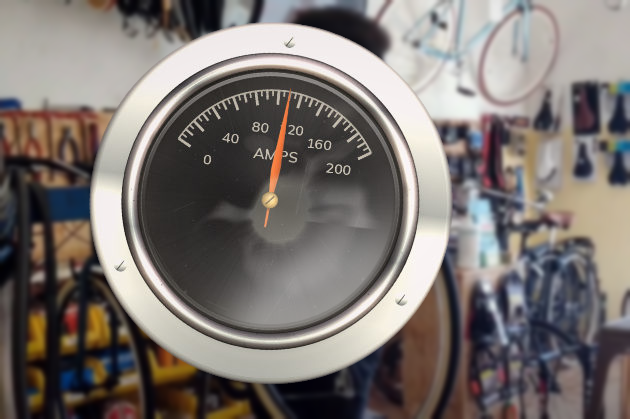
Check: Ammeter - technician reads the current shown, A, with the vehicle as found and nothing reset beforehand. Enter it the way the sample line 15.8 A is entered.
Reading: 110 A
